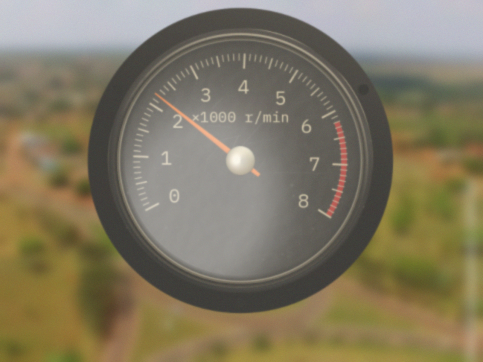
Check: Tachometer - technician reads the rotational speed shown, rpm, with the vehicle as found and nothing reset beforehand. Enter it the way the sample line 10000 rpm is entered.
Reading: 2200 rpm
